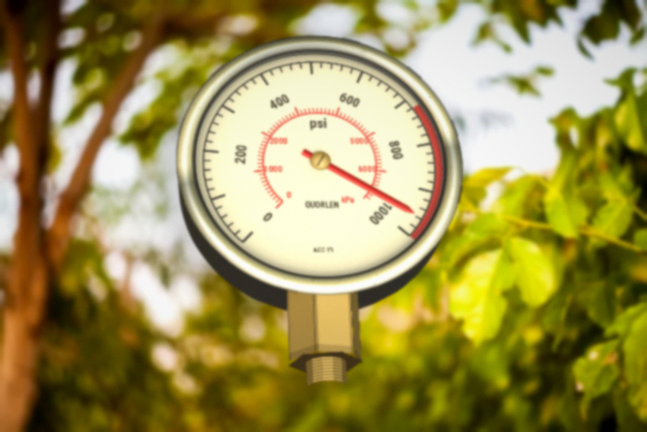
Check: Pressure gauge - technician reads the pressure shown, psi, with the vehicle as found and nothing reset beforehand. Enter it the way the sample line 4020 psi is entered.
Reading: 960 psi
